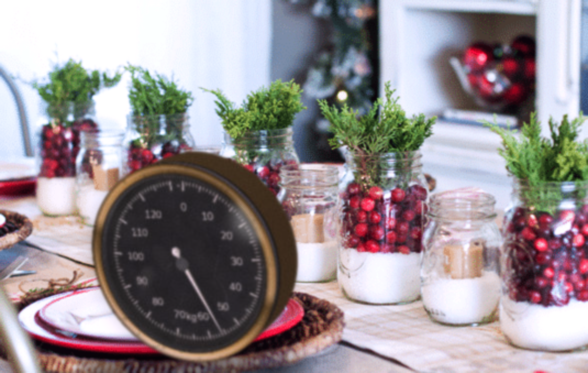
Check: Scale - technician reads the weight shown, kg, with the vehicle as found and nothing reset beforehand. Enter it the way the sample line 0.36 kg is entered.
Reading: 55 kg
